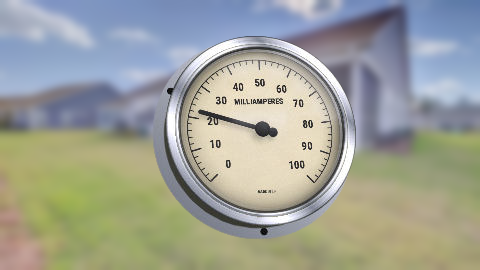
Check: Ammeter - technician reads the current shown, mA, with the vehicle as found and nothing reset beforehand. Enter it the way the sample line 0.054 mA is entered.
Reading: 22 mA
